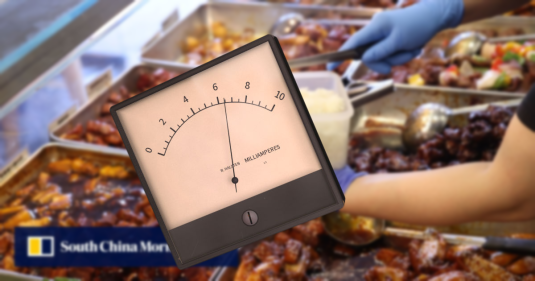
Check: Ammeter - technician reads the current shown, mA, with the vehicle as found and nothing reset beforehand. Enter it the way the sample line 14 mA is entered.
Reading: 6.5 mA
